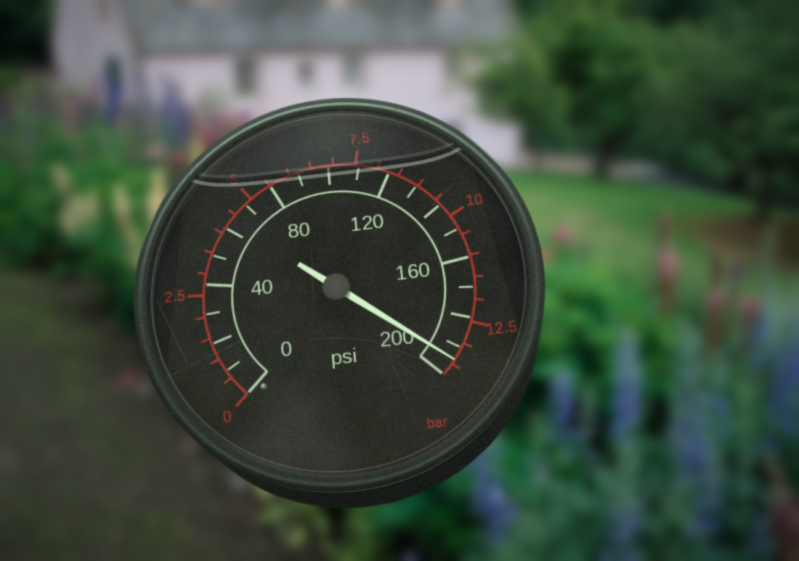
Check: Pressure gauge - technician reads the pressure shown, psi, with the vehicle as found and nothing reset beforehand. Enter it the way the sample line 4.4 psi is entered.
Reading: 195 psi
